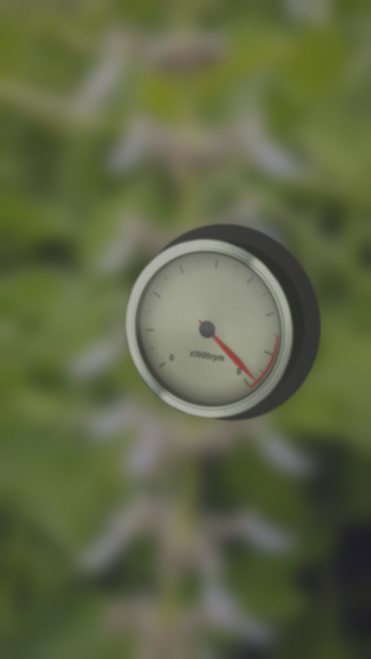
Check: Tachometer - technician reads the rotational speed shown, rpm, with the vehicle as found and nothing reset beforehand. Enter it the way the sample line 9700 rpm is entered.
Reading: 7750 rpm
